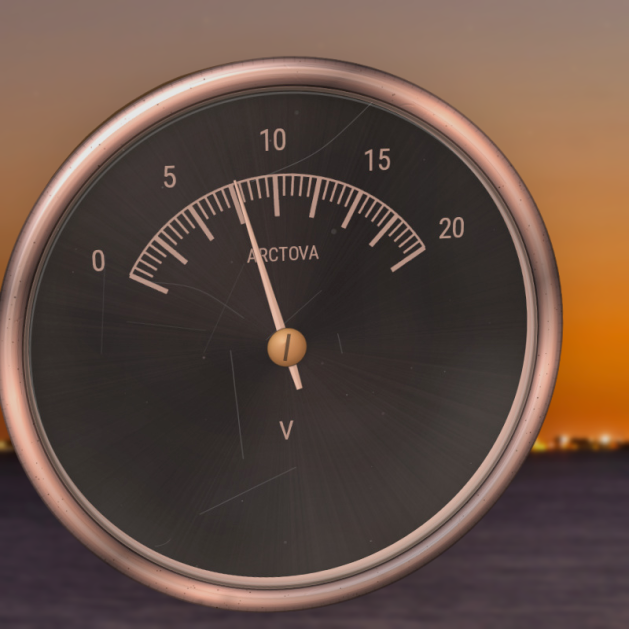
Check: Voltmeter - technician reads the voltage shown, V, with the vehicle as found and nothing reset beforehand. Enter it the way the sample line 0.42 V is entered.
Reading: 7.75 V
